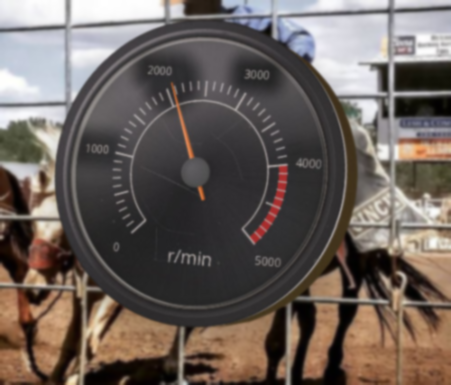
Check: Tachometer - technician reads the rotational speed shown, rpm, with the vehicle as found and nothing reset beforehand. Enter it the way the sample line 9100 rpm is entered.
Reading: 2100 rpm
